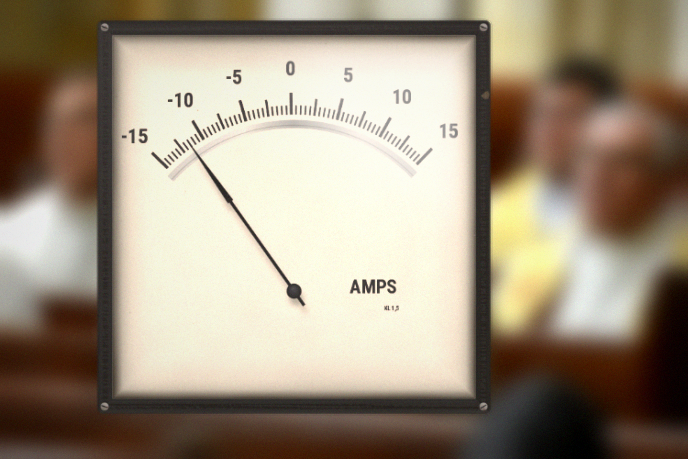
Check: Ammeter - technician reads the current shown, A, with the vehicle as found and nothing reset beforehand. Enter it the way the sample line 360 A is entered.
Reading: -11.5 A
